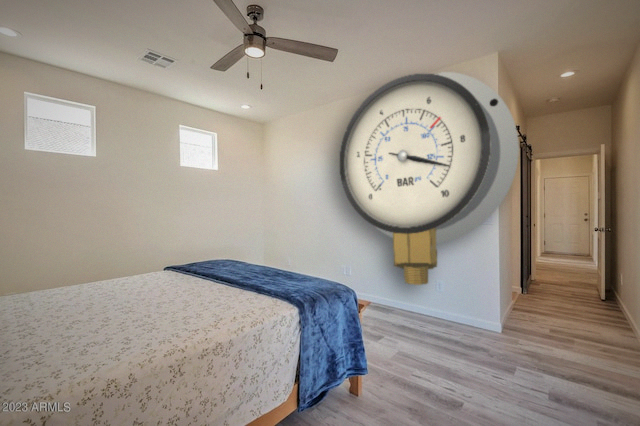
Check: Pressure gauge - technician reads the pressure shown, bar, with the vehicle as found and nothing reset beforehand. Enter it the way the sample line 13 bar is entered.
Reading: 9 bar
